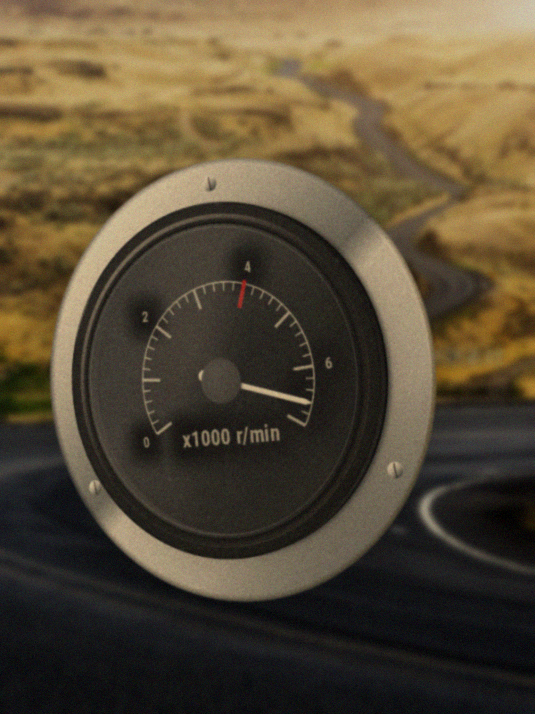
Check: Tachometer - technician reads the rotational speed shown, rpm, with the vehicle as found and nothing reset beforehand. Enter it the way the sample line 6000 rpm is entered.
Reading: 6600 rpm
